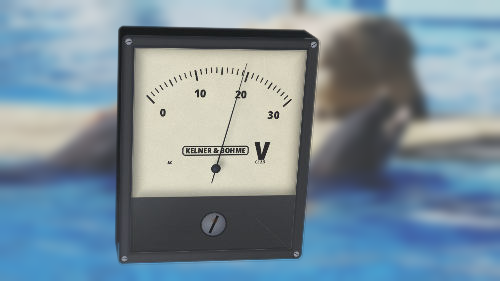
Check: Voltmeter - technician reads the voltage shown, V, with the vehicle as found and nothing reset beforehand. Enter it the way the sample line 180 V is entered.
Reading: 19 V
